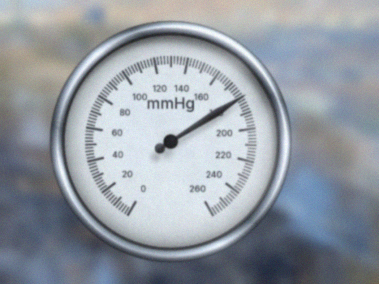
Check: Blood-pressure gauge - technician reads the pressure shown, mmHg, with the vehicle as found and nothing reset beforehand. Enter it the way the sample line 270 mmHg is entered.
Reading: 180 mmHg
